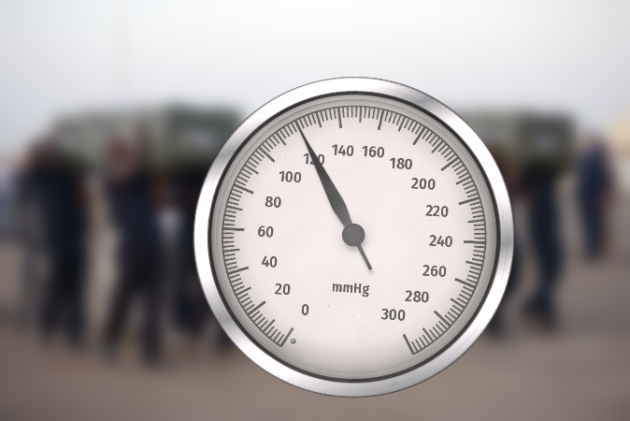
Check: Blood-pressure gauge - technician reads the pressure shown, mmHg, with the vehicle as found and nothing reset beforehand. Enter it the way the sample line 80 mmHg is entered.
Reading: 120 mmHg
